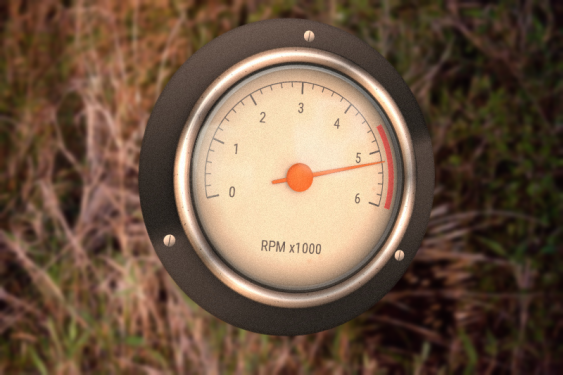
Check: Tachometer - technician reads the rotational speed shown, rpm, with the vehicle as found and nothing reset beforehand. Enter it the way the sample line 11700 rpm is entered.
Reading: 5200 rpm
